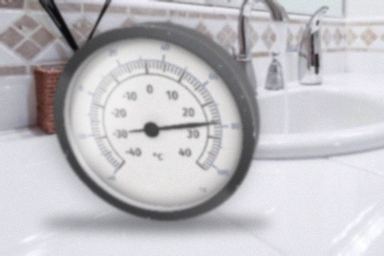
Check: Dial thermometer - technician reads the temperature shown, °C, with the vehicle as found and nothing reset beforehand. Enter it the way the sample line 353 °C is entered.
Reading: 25 °C
